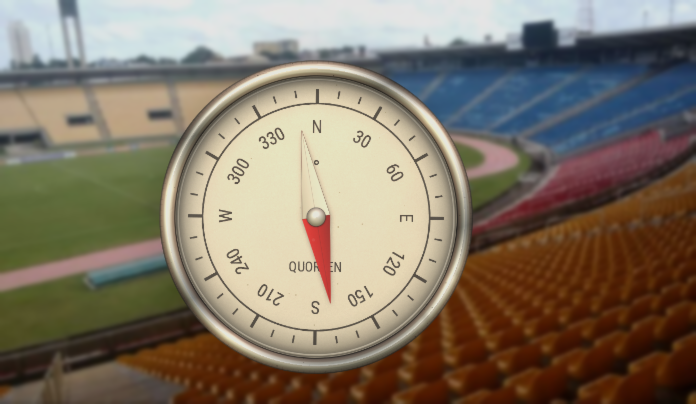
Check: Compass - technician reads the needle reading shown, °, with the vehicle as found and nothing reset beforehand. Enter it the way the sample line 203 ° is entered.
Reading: 170 °
